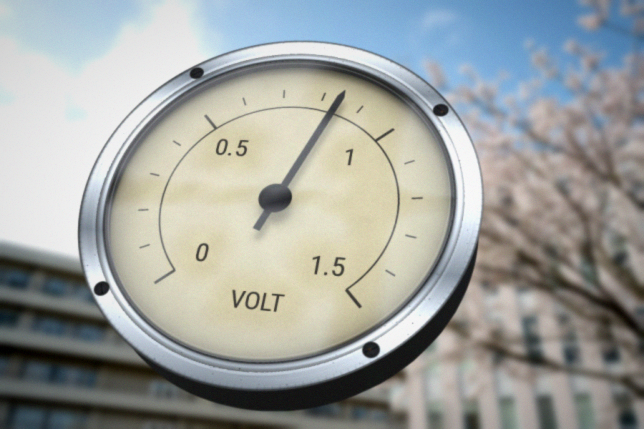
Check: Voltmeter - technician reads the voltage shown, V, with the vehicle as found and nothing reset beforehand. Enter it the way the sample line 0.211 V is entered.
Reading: 0.85 V
